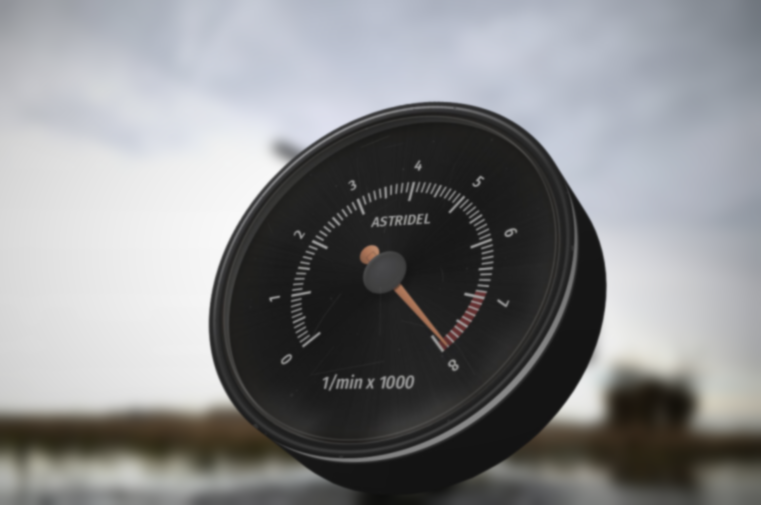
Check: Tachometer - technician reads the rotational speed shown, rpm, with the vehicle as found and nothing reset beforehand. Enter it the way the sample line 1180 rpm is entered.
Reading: 7900 rpm
